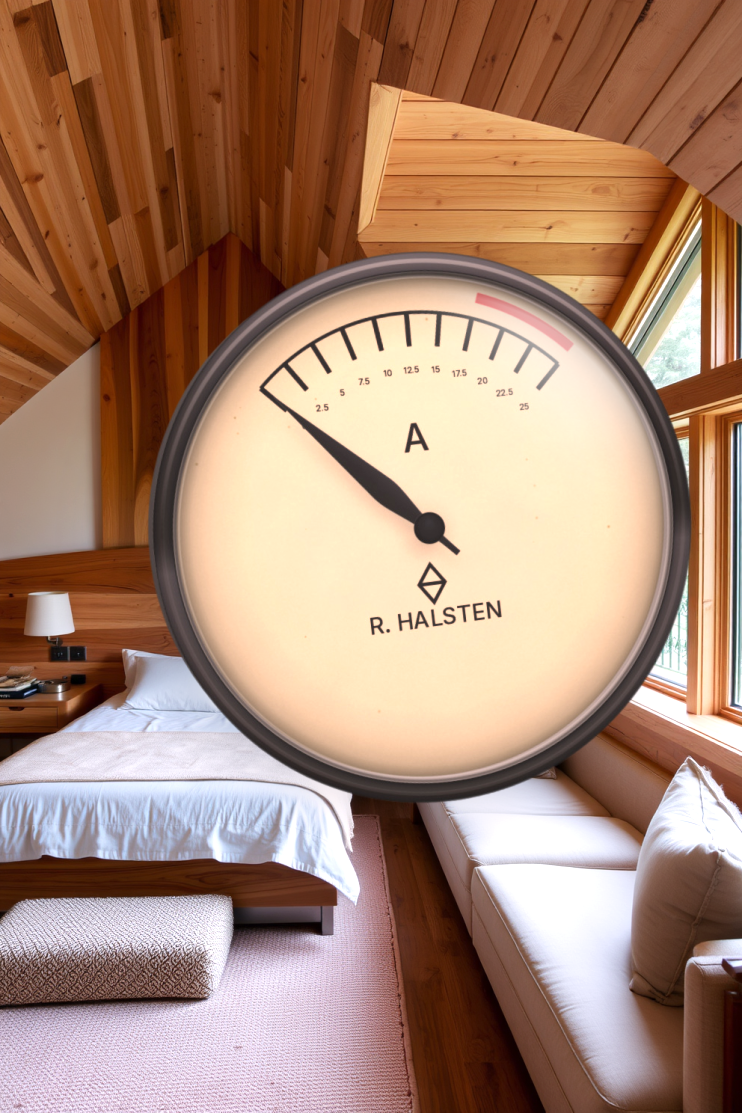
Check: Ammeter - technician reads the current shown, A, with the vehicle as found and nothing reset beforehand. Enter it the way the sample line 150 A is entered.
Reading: 0 A
